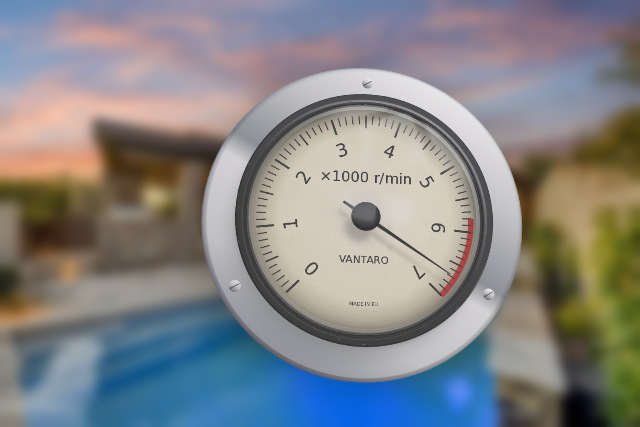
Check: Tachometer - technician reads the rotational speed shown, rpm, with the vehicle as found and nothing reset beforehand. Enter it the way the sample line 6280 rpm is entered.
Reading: 6700 rpm
